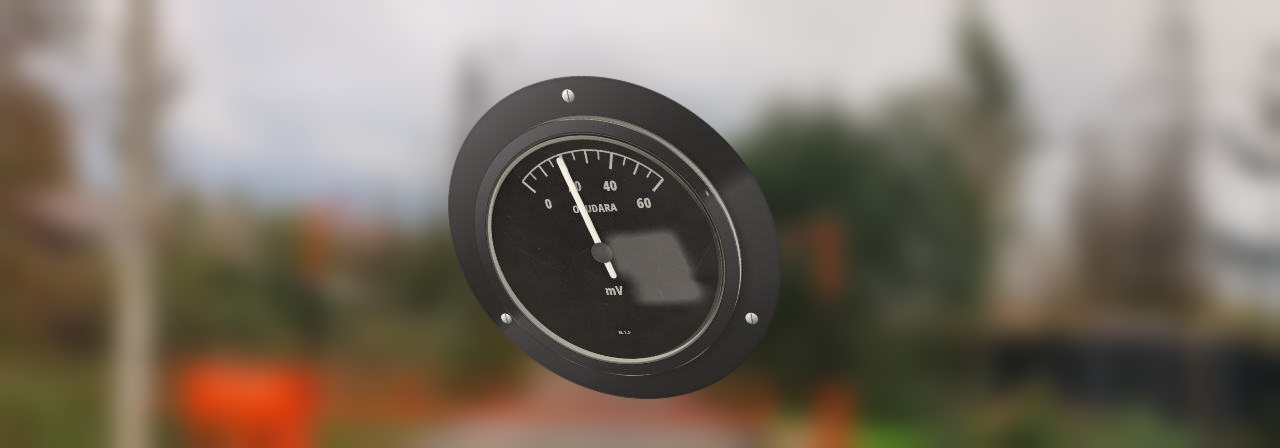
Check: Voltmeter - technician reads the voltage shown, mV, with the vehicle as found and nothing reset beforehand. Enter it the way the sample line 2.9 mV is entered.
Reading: 20 mV
